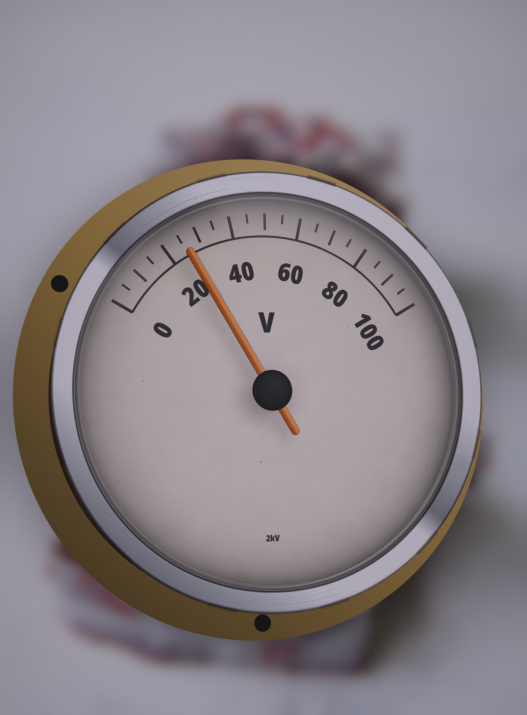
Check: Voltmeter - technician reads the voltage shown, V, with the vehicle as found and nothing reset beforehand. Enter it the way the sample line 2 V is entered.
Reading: 25 V
